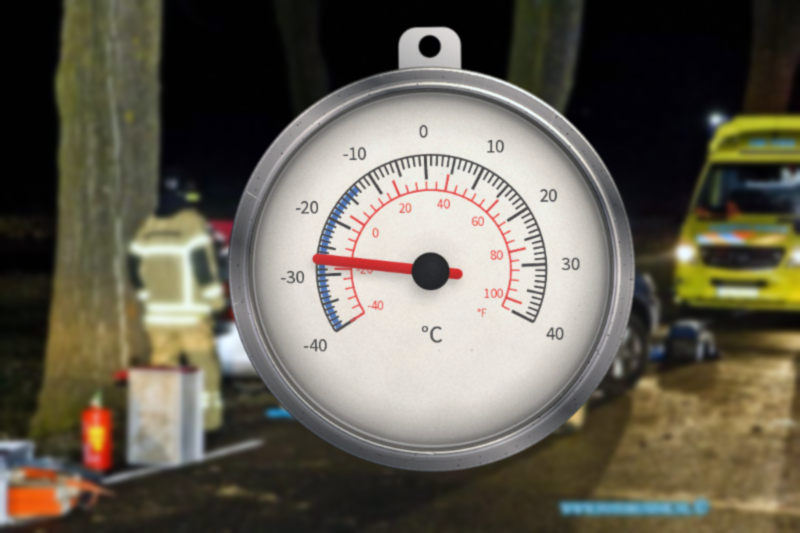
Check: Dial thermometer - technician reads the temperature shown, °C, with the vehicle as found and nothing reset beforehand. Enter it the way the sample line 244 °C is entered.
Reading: -27 °C
